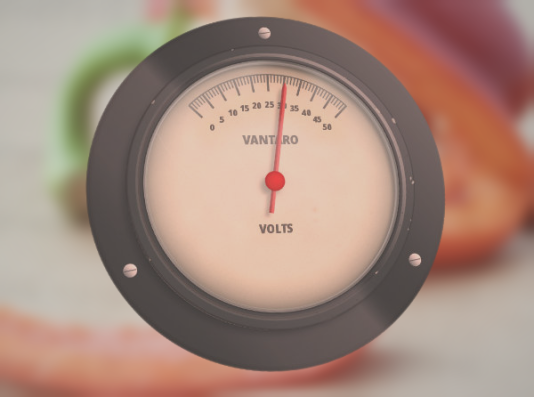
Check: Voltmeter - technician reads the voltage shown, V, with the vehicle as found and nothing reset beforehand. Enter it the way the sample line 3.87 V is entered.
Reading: 30 V
